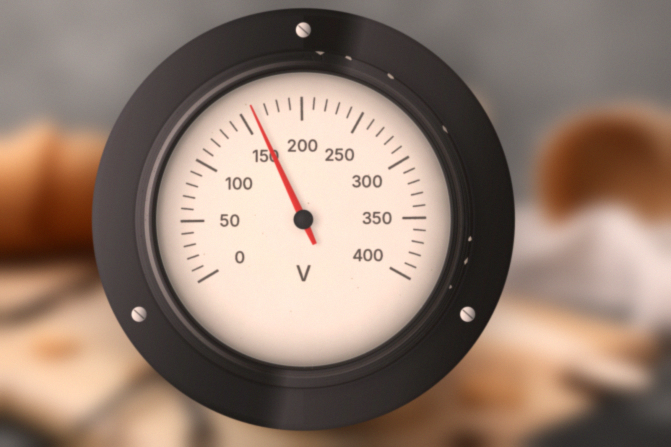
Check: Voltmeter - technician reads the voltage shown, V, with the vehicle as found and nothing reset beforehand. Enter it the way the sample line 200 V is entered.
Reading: 160 V
